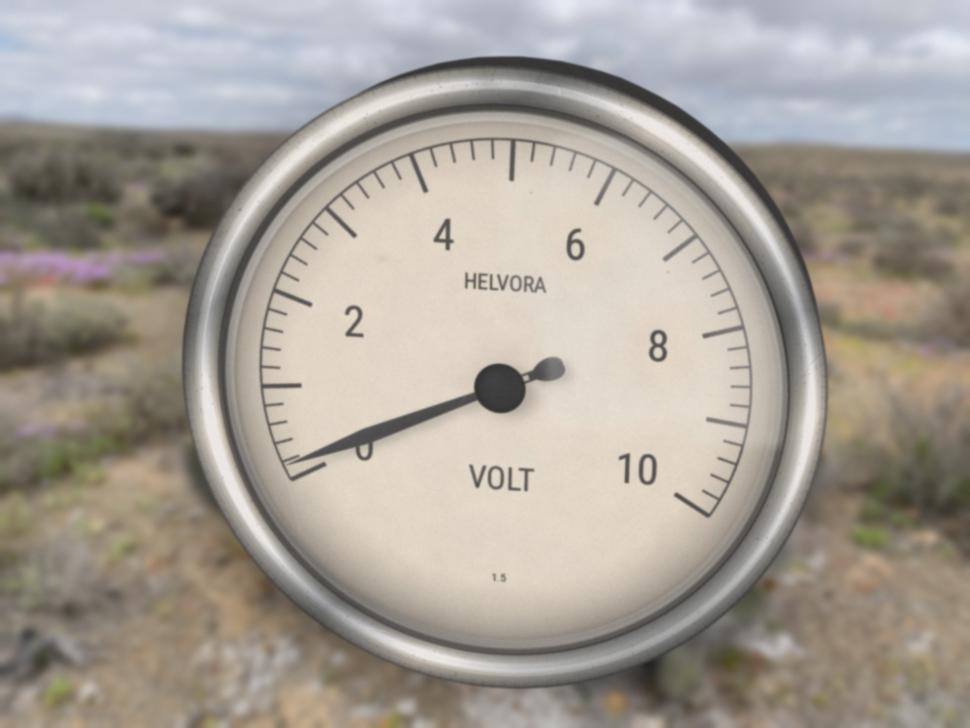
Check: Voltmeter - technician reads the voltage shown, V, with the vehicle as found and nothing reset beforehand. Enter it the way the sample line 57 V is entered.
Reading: 0.2 V
